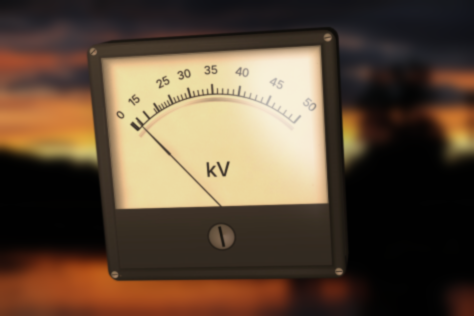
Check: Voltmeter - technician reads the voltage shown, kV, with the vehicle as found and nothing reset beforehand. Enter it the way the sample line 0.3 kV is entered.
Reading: 10 kV
